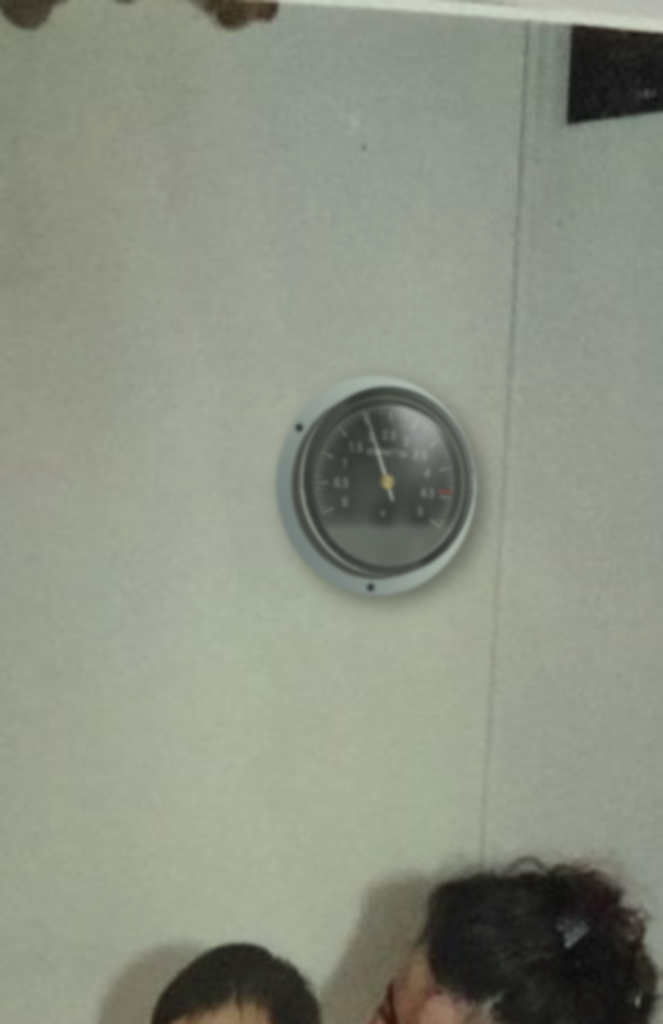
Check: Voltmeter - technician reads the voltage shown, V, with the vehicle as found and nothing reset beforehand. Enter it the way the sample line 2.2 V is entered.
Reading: 2 V
